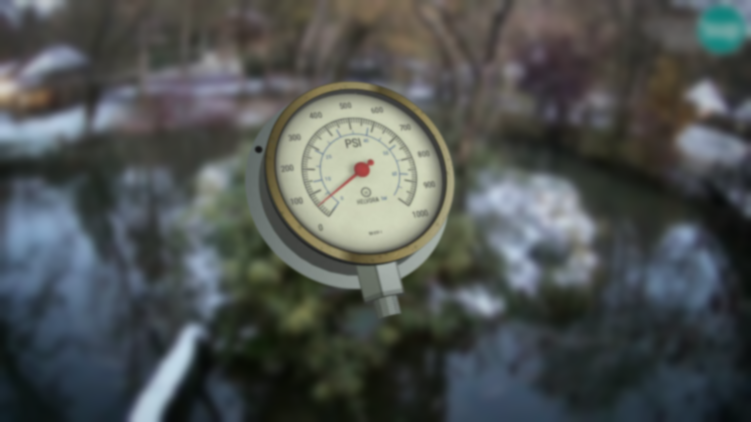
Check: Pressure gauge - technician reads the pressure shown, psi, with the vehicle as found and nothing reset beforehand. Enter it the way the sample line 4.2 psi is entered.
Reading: 50 psi
